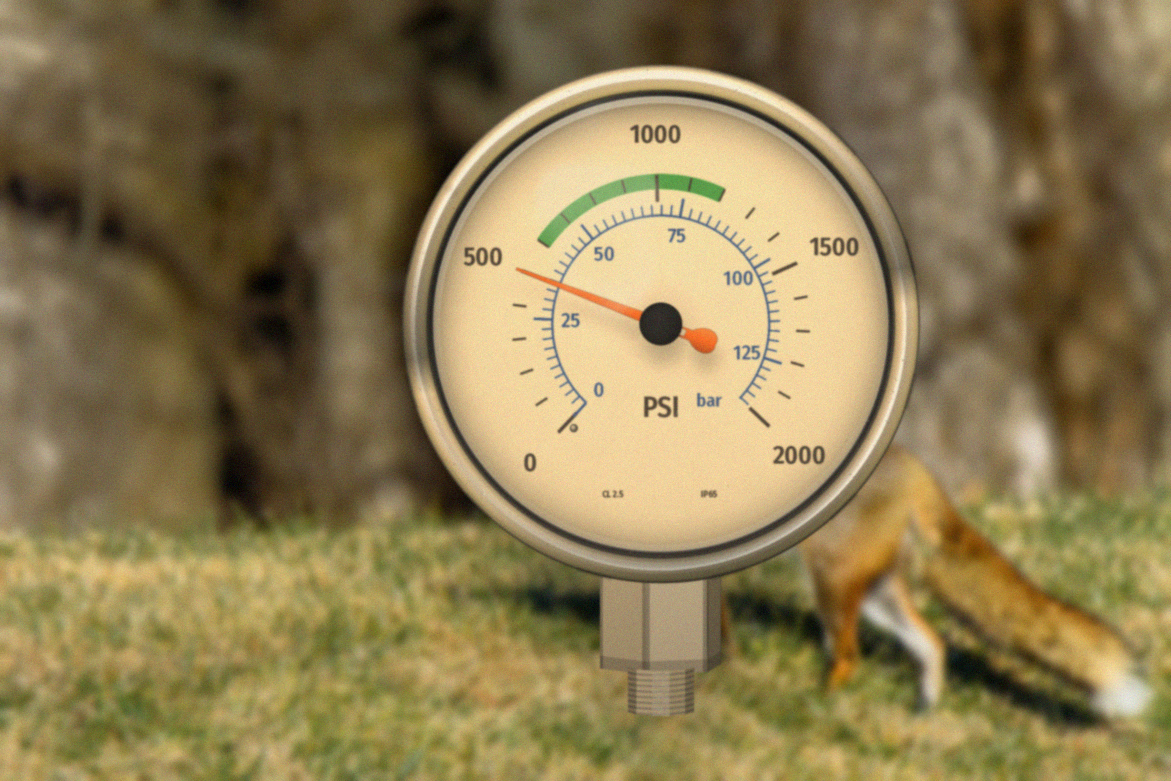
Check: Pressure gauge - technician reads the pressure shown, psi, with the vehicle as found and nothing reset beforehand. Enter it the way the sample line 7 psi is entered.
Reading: 500 psi
